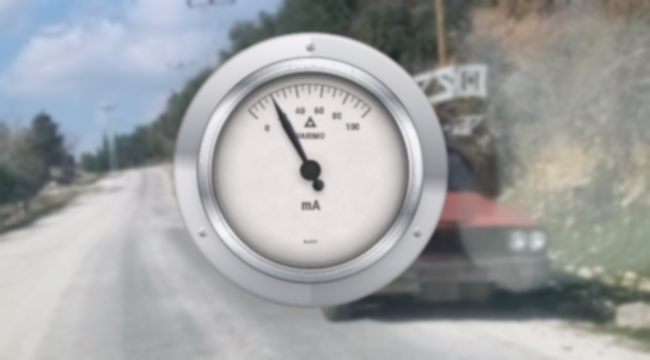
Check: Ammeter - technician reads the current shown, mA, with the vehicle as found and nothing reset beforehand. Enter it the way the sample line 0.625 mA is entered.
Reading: 20 mA
